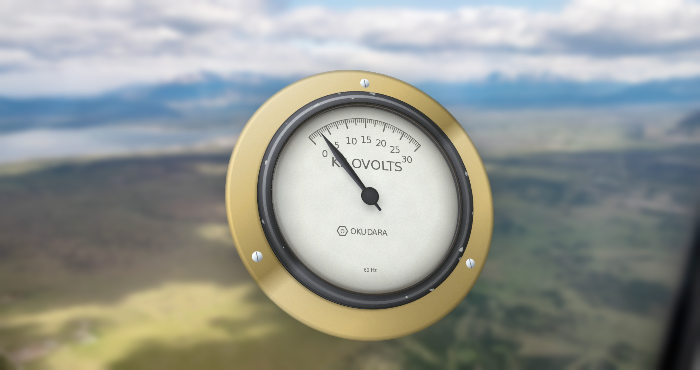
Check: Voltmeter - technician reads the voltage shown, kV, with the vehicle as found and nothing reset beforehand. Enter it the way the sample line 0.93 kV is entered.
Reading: 2.5 kV
